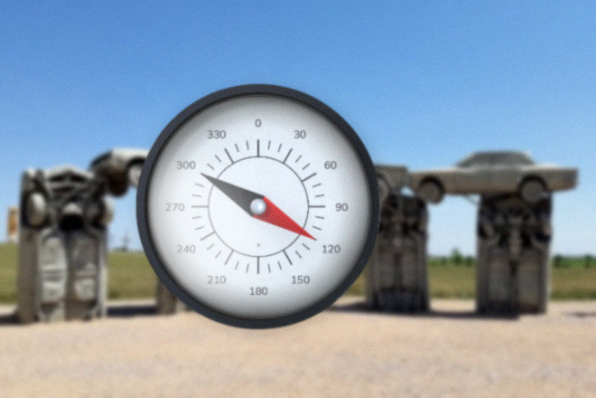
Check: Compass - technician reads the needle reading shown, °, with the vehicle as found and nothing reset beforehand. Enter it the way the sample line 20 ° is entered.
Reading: 120 °
